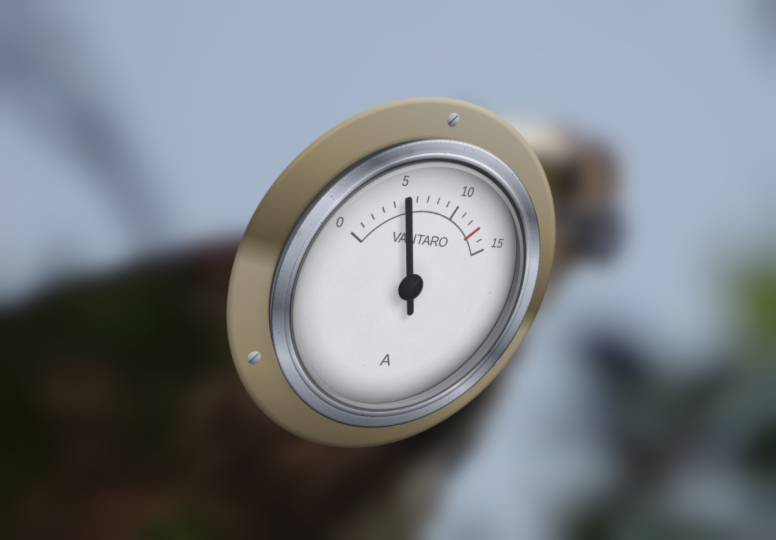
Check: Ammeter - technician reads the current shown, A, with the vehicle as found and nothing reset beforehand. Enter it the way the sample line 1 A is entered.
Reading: 5 A
